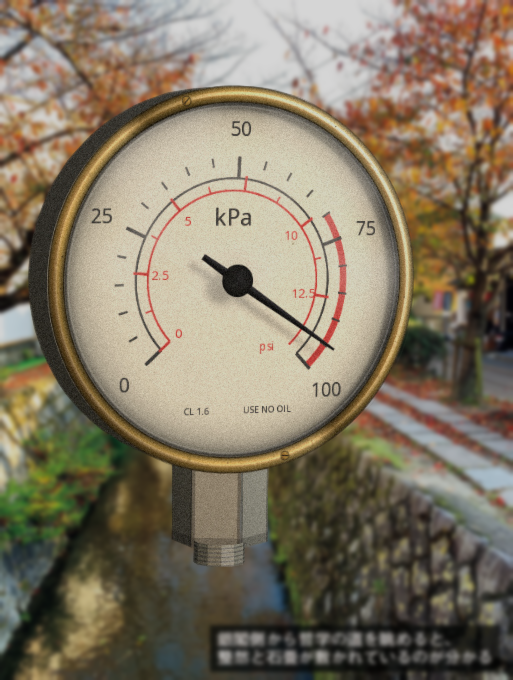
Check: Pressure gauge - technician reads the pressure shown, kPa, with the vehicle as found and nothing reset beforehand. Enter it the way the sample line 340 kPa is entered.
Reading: 95 kPa
